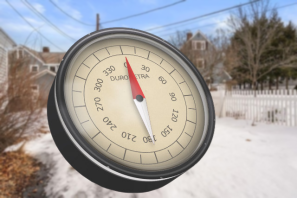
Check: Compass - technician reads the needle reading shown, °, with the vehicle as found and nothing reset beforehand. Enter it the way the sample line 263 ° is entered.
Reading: 0 °
